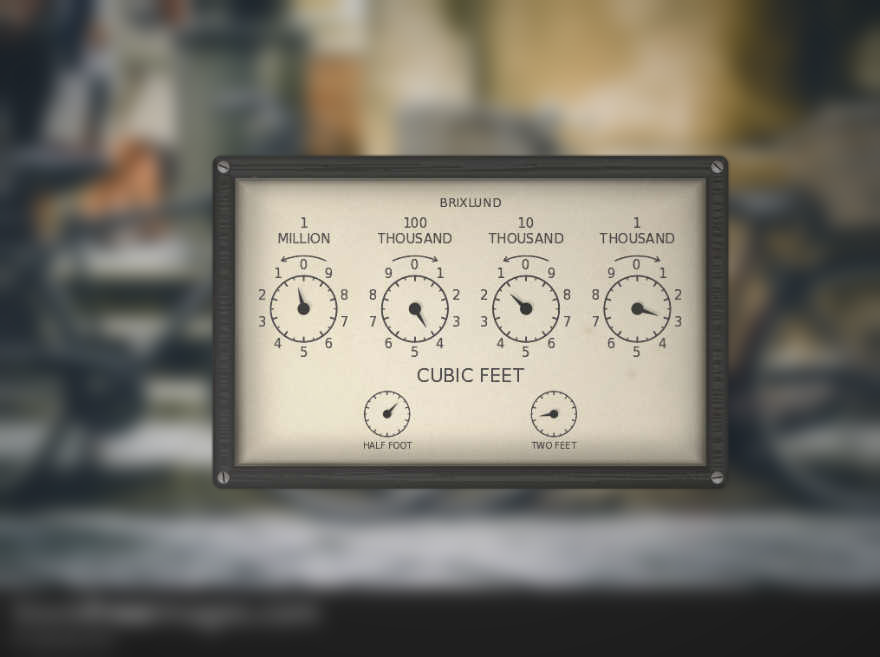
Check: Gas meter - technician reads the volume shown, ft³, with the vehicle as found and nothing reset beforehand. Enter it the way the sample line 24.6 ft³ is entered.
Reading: 41300 ft³
